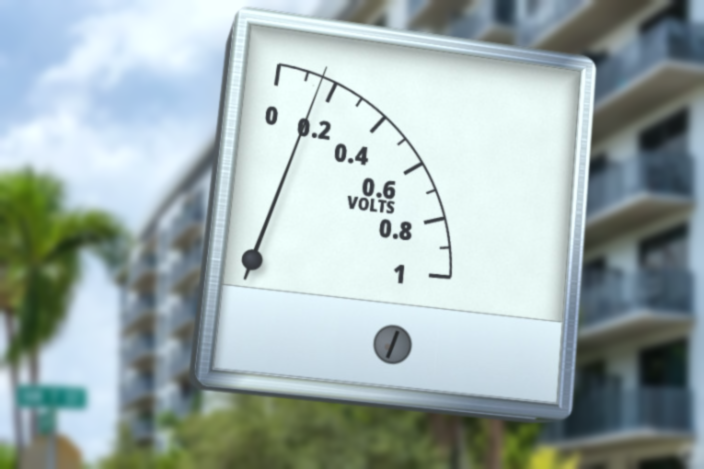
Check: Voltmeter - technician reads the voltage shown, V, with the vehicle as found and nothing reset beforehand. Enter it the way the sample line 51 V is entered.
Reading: 0.15 V
